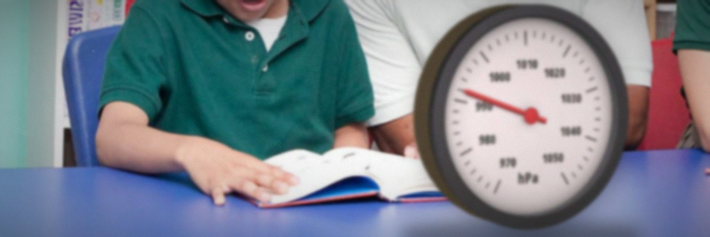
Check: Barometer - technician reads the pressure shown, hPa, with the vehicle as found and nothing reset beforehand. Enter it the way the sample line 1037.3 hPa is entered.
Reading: 992 hPa
